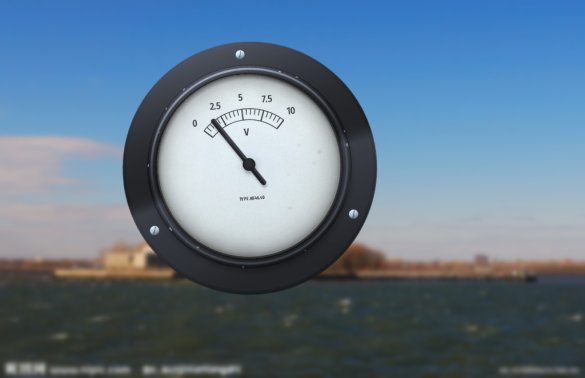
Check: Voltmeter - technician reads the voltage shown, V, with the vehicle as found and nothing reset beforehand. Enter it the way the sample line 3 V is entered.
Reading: 1.5 V
